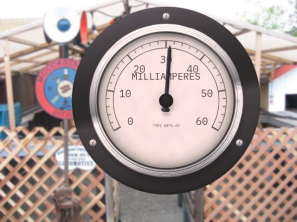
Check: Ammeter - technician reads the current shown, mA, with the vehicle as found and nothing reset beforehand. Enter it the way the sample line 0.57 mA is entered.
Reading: 31 mA
